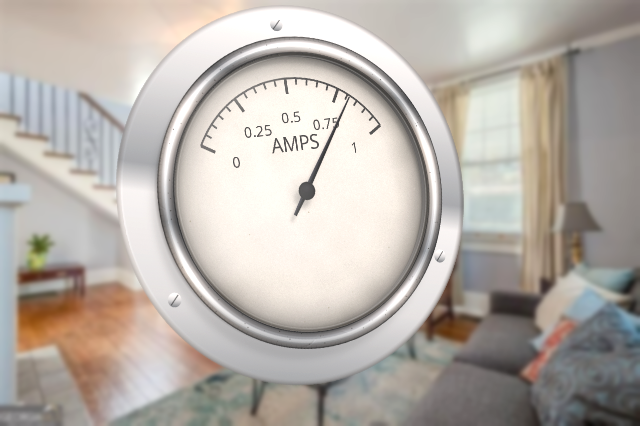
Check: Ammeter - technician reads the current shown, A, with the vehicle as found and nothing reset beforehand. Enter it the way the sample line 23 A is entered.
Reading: 0.8 A
